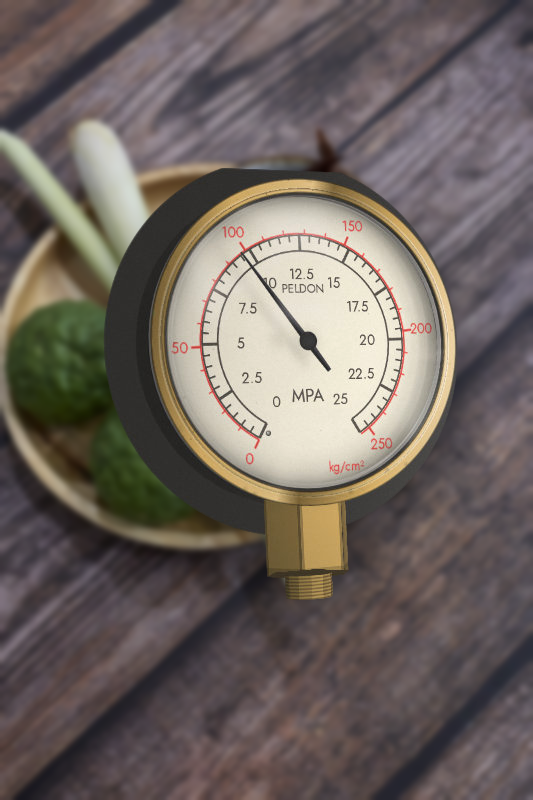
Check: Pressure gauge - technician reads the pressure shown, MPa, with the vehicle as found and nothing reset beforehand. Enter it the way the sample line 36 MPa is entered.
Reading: 9.5 MPa
